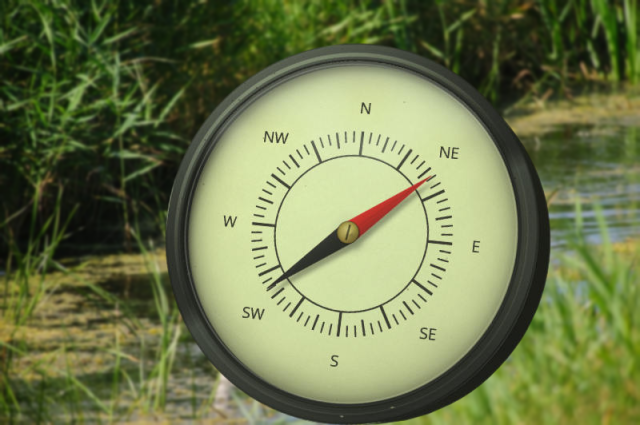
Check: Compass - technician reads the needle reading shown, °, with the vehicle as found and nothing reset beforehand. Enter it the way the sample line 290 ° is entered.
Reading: 50 °
